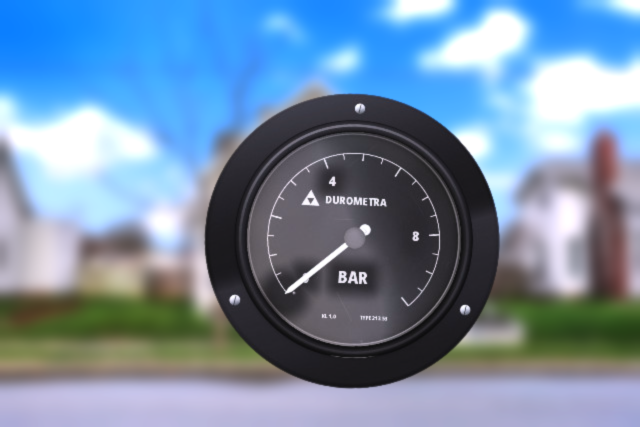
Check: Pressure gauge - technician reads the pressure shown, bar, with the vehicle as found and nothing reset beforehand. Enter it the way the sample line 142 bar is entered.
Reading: 0 bar
